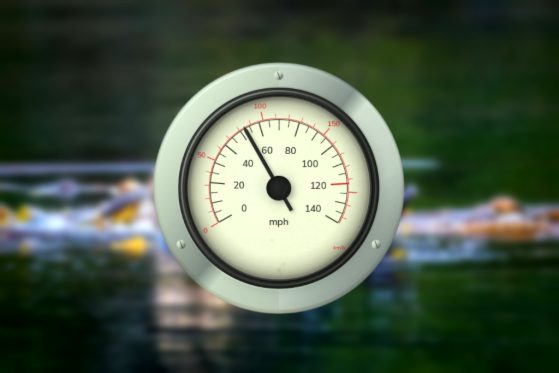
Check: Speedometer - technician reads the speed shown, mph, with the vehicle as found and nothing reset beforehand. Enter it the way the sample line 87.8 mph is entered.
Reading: 52.5 mph
